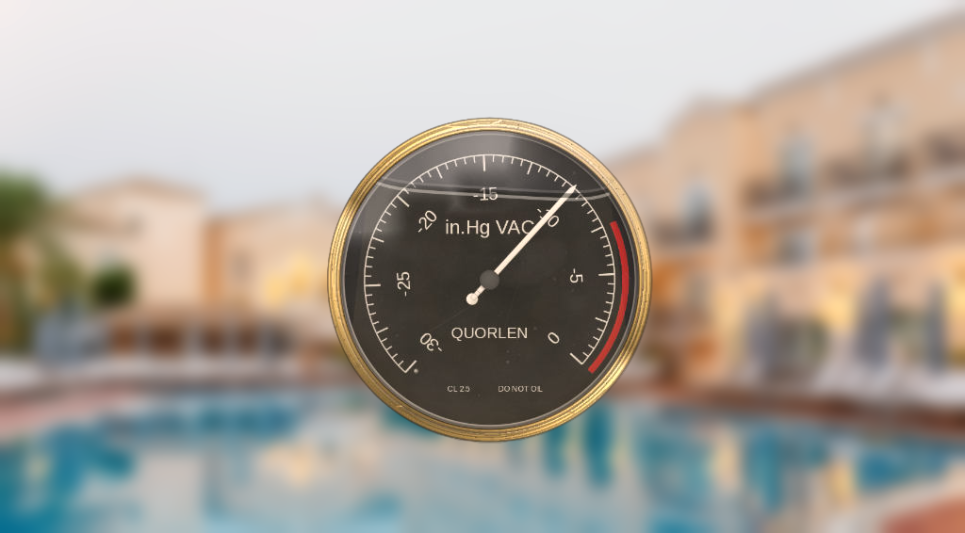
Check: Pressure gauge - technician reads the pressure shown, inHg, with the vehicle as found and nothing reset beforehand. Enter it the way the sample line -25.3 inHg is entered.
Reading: -10 inHg
